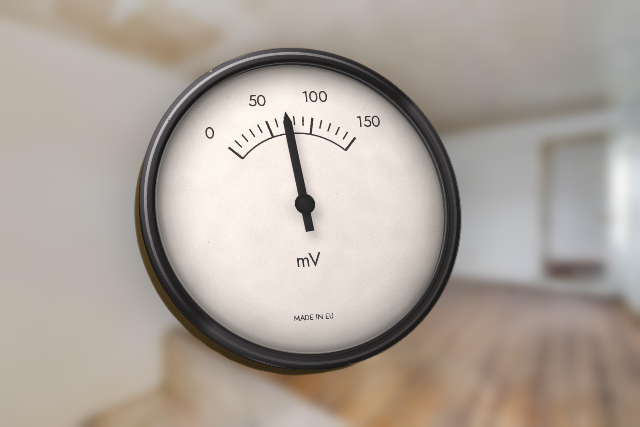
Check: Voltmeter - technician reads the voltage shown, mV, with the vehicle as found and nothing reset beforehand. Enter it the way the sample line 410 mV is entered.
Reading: 70 mV
